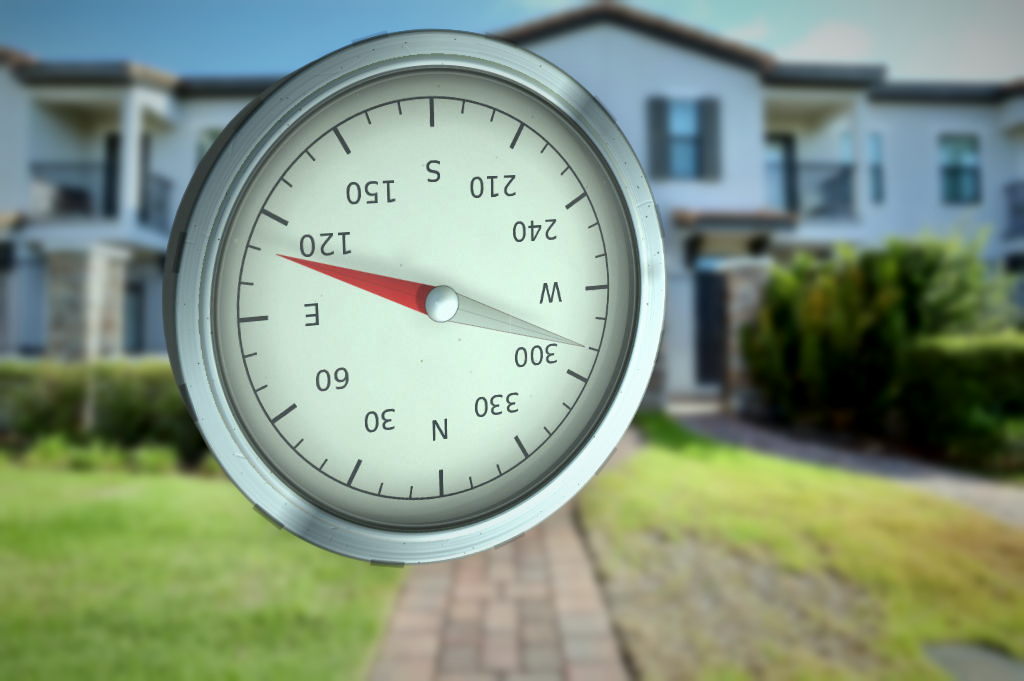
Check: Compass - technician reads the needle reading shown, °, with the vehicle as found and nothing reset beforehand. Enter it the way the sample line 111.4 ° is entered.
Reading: 110 °
